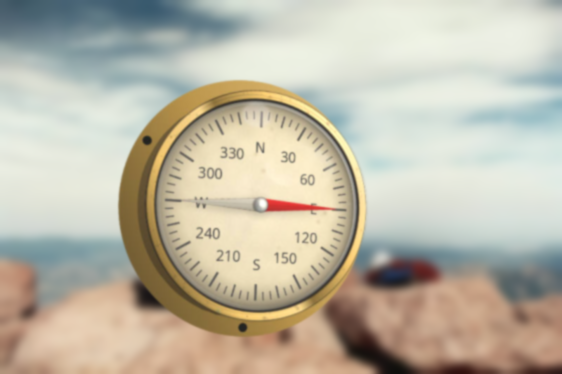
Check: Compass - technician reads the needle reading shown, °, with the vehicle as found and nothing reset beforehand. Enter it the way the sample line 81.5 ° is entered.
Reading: 90 °
